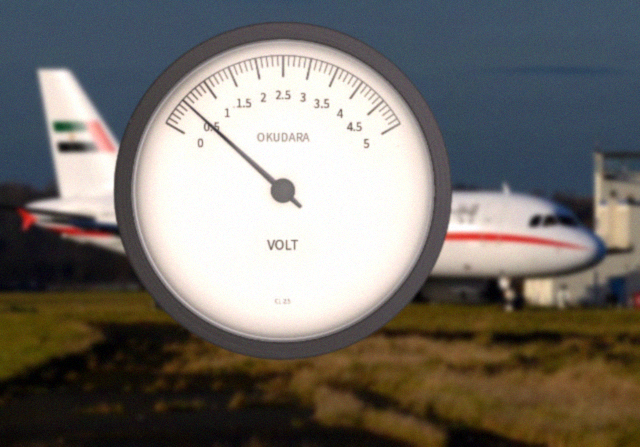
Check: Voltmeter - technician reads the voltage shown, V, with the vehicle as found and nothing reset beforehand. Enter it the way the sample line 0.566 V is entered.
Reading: 0.5 V
